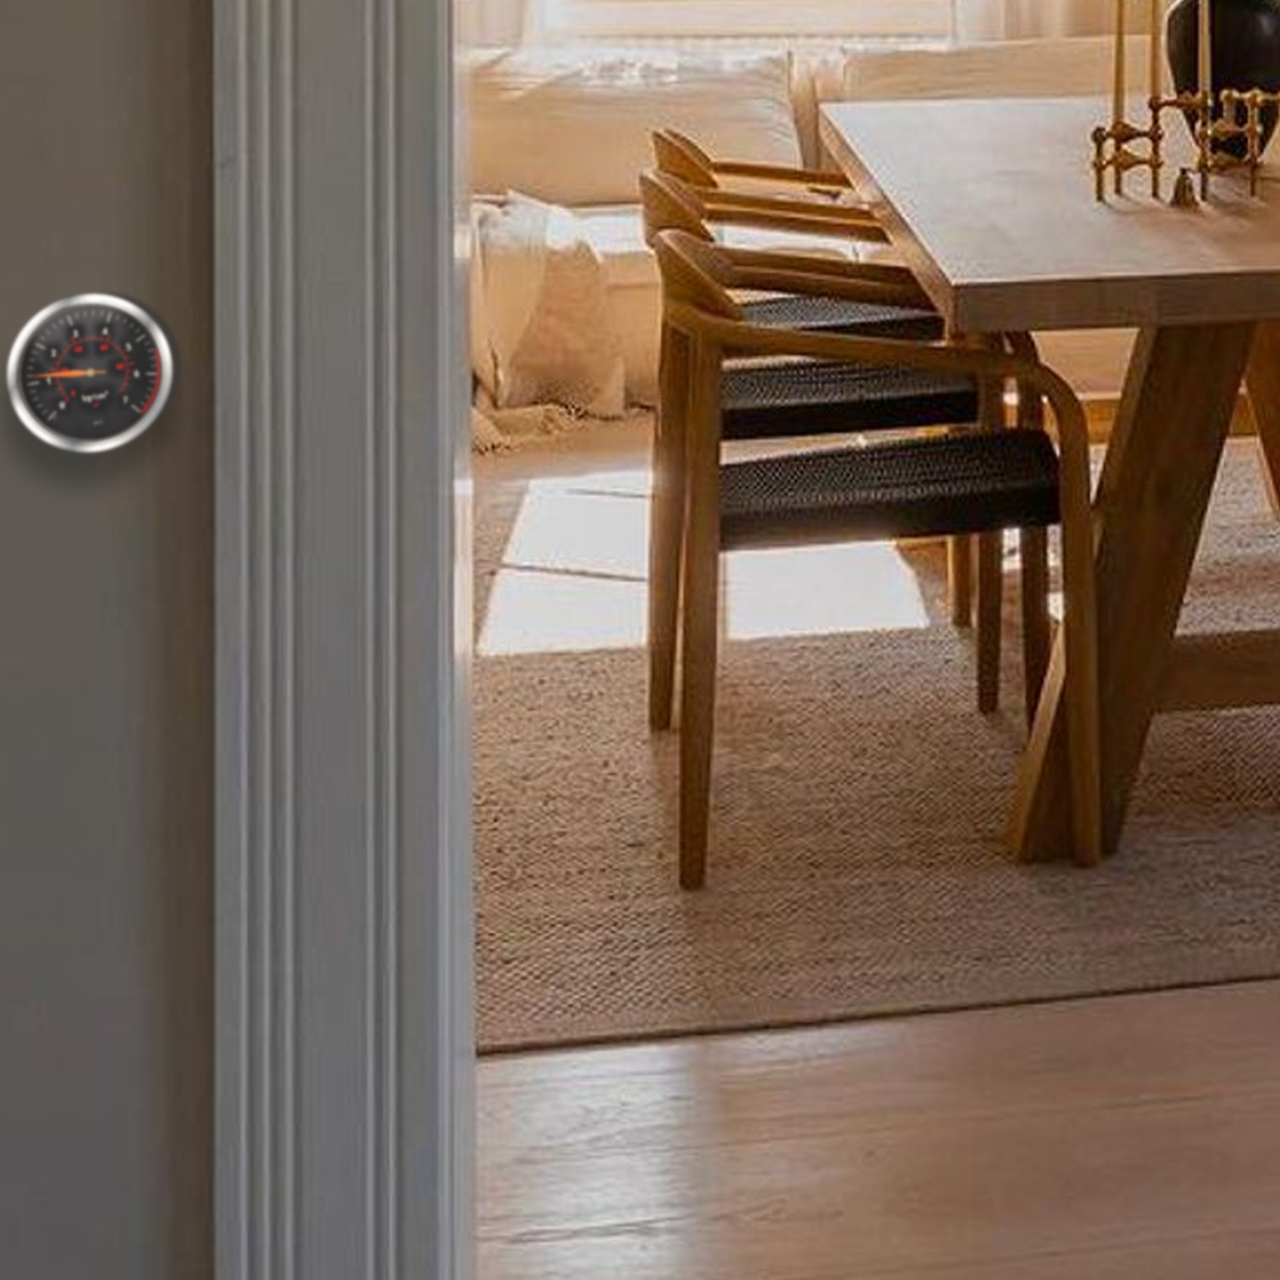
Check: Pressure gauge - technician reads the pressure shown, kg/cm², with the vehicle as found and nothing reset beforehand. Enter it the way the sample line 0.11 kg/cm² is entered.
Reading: 1.2 kg/cm²
